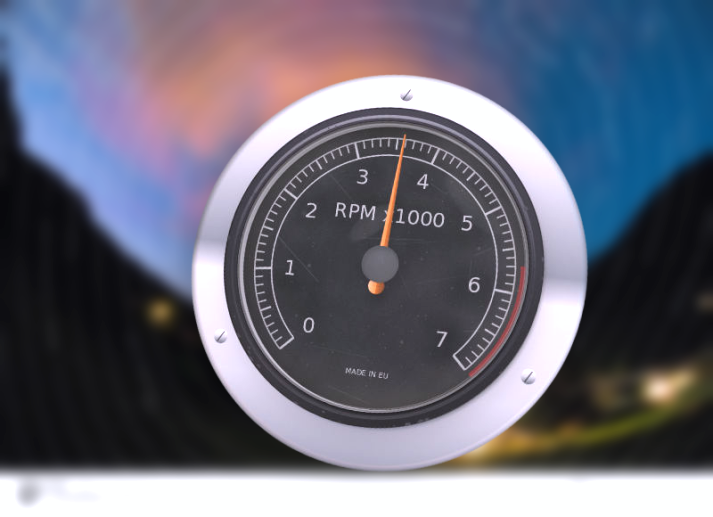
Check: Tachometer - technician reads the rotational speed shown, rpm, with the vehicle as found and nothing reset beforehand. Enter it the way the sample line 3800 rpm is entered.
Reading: 3600 rpm
